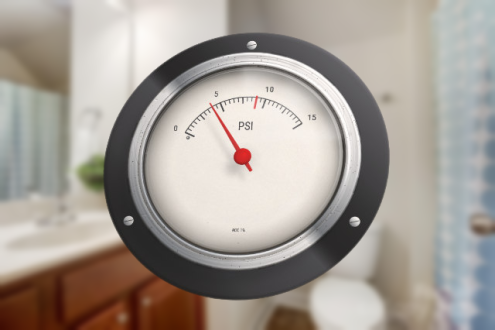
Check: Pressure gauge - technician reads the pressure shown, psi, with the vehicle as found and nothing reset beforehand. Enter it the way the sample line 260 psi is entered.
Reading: 4 psi
